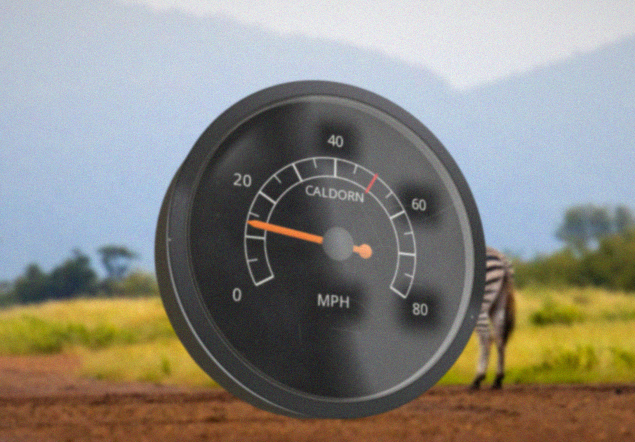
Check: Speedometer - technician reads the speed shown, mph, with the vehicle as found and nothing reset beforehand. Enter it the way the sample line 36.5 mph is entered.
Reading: 12.5 mph
